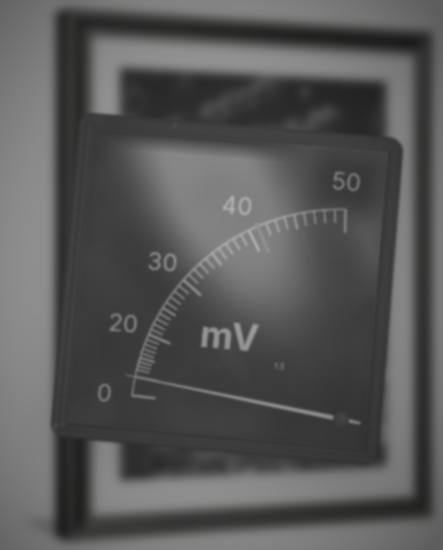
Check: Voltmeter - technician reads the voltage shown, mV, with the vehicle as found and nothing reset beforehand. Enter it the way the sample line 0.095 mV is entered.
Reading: 10 mV
